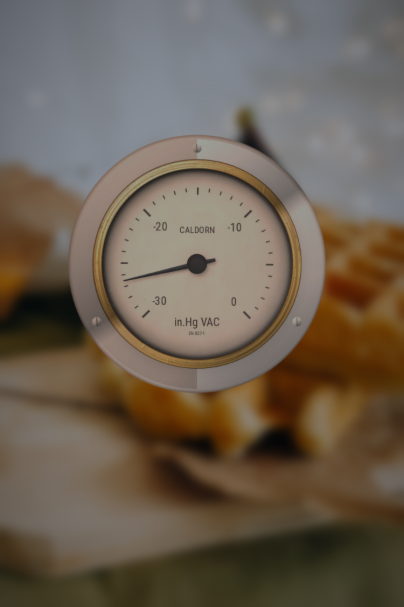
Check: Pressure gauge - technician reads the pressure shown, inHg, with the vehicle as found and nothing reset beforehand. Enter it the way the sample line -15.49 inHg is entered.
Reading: -26.5 inHg
